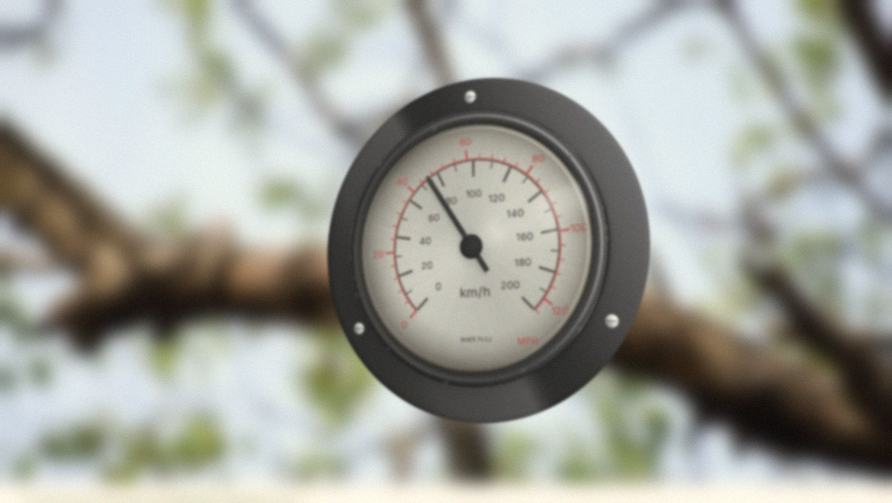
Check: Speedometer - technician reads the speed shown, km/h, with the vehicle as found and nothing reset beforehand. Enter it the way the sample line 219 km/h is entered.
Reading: 75 km/h
